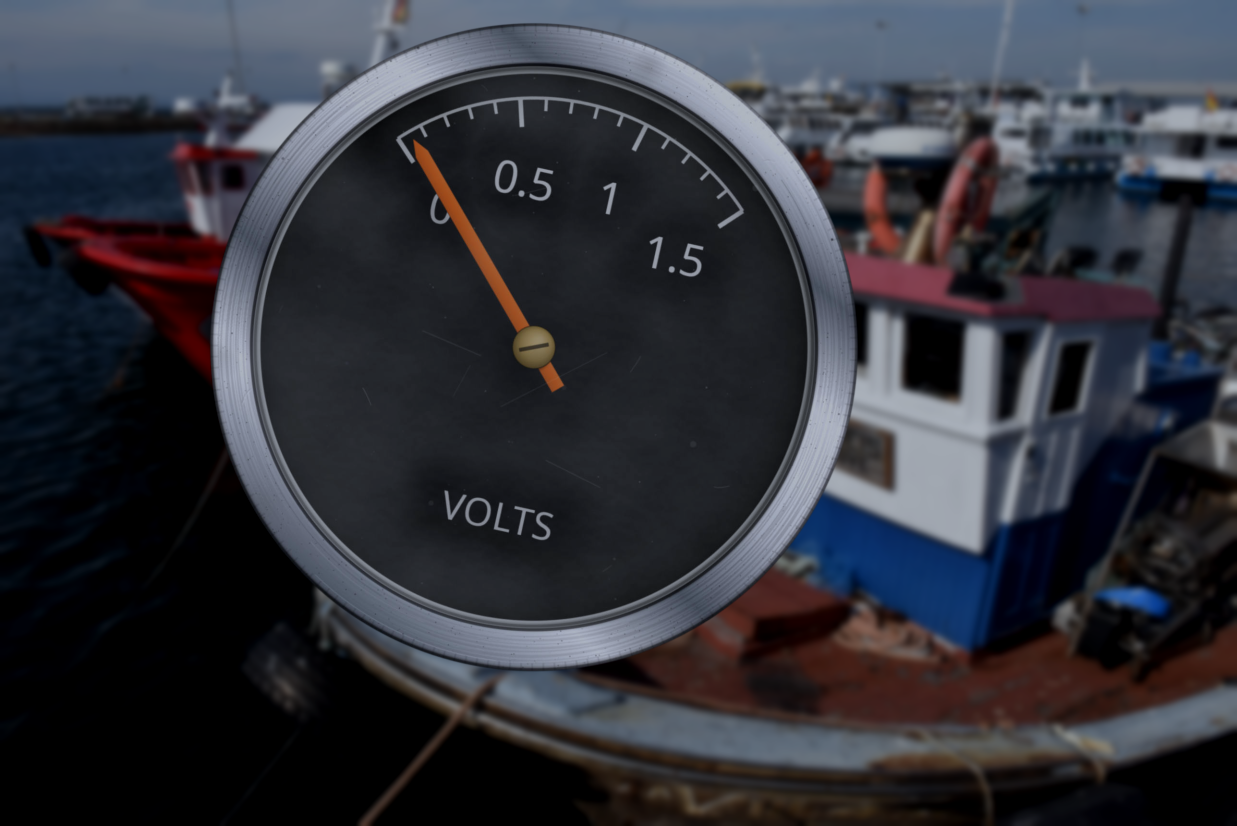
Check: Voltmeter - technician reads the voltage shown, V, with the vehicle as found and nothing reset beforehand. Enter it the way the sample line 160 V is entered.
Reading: 0.05 V
